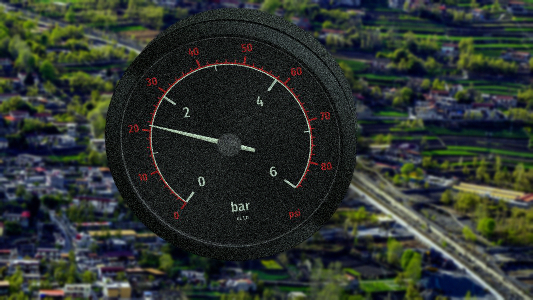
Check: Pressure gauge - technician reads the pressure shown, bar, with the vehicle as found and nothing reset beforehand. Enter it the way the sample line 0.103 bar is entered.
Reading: 1.5 bar
